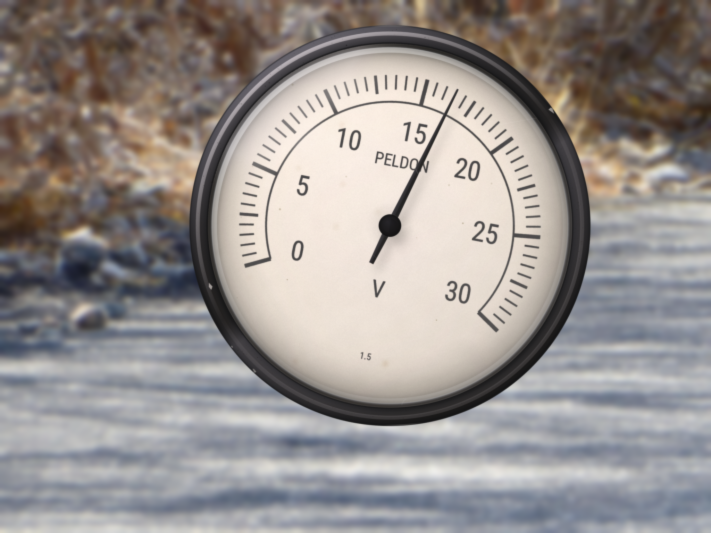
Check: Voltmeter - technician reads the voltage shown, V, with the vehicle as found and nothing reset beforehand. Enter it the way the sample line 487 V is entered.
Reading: 16.5 V
